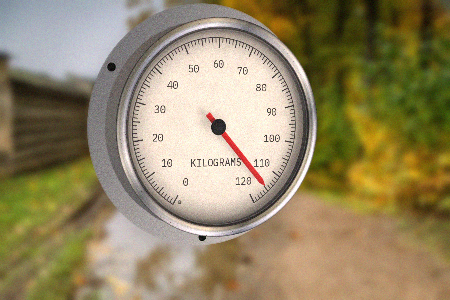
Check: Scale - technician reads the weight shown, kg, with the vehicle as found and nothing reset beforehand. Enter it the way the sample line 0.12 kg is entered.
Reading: 115 kg
